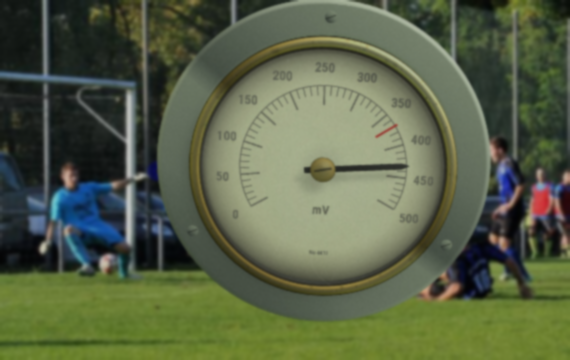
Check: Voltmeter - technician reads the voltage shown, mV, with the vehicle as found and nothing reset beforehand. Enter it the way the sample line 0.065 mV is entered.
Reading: 430 mV
